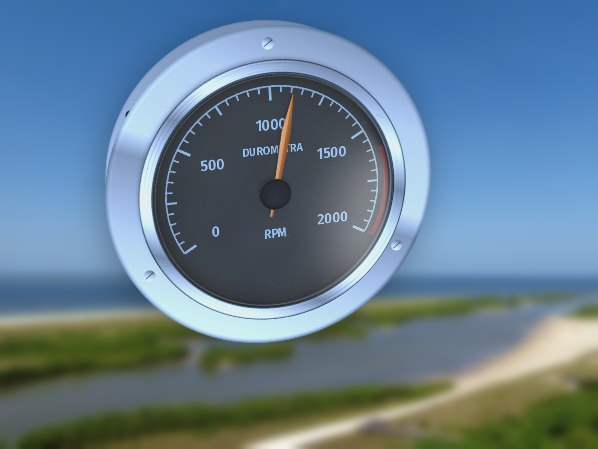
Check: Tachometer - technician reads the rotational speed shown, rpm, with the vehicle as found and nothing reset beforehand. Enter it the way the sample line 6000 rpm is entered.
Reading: 1100 rpm
